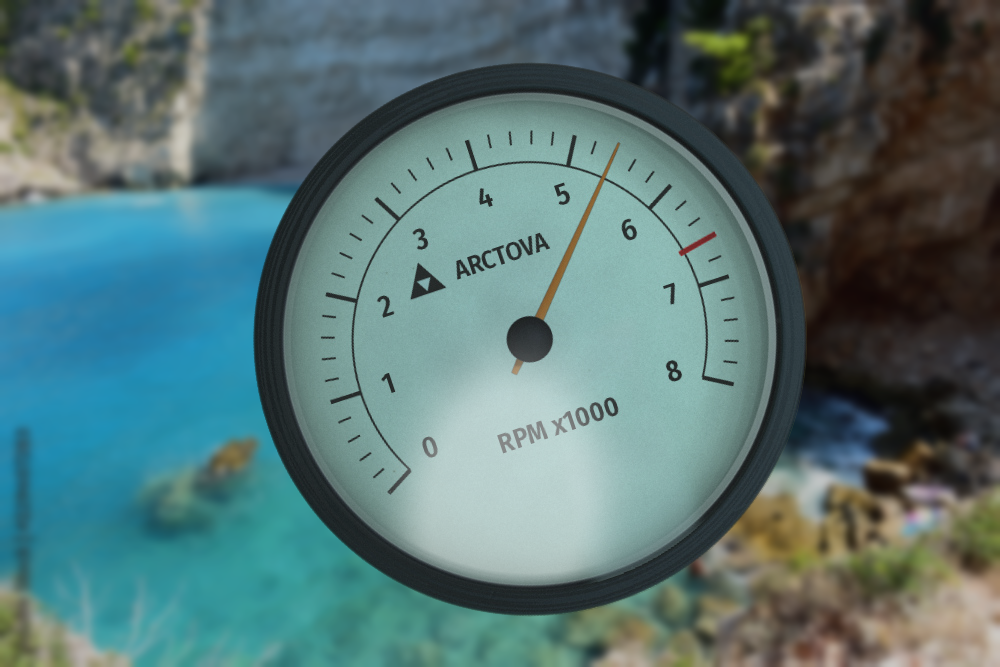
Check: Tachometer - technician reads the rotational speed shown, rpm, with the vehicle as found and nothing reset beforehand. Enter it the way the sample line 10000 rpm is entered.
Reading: 5400 rpm
